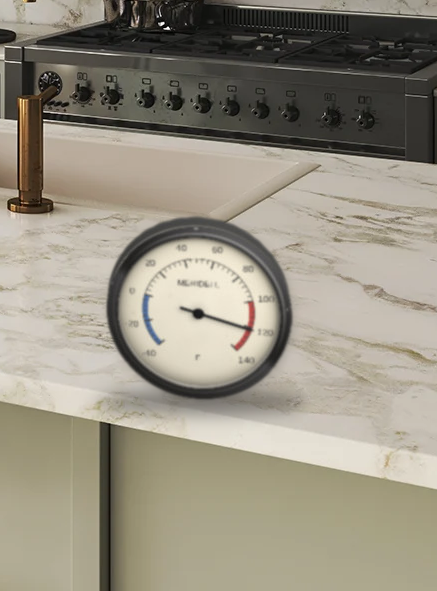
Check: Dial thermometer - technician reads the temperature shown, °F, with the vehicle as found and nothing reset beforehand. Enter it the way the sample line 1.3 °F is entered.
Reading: 120 °F
